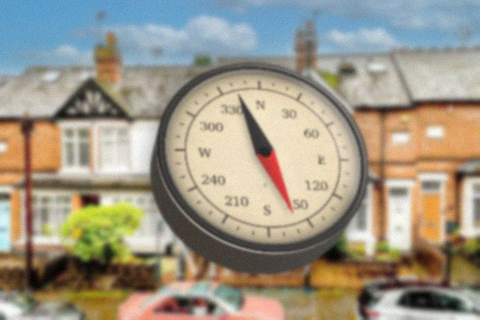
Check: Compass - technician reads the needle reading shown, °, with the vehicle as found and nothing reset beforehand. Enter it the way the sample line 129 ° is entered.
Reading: 160 °
